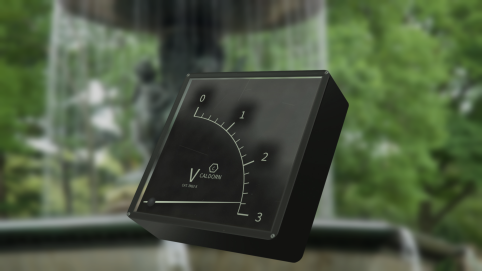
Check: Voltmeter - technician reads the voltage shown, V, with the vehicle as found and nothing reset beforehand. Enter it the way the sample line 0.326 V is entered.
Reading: 2.8 V
